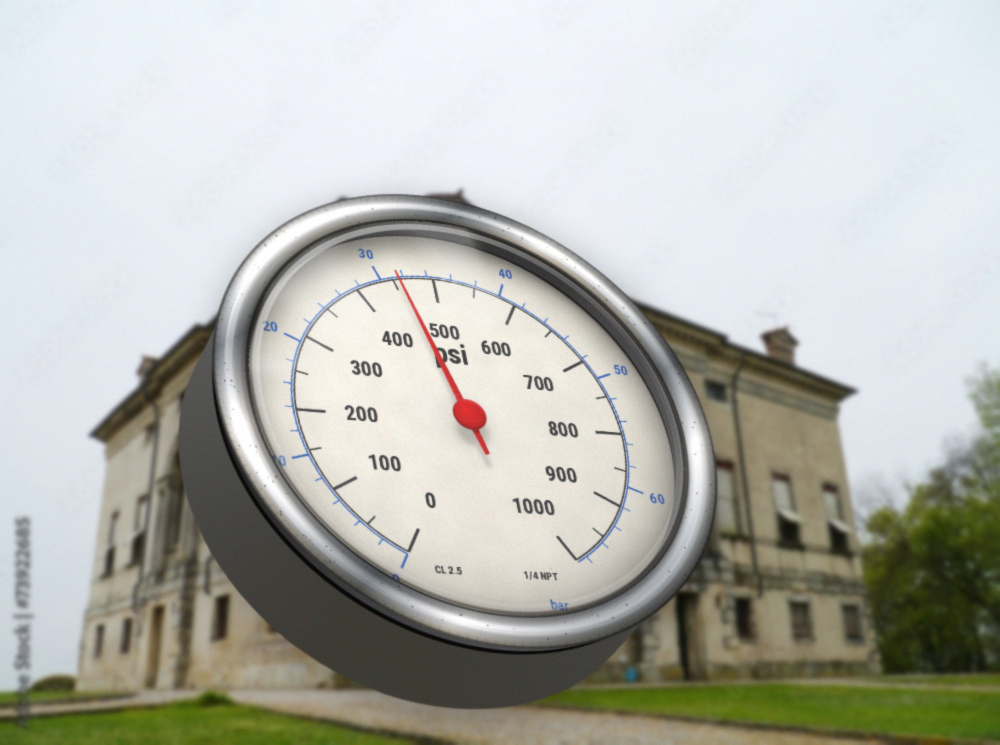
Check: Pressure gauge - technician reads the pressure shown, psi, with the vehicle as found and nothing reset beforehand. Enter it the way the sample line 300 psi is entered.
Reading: 450 psi
